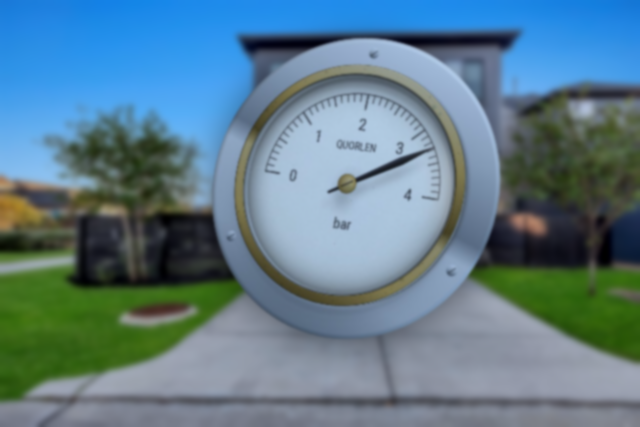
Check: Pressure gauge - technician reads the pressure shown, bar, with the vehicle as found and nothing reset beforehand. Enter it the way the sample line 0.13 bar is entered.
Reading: 3.3 bar
